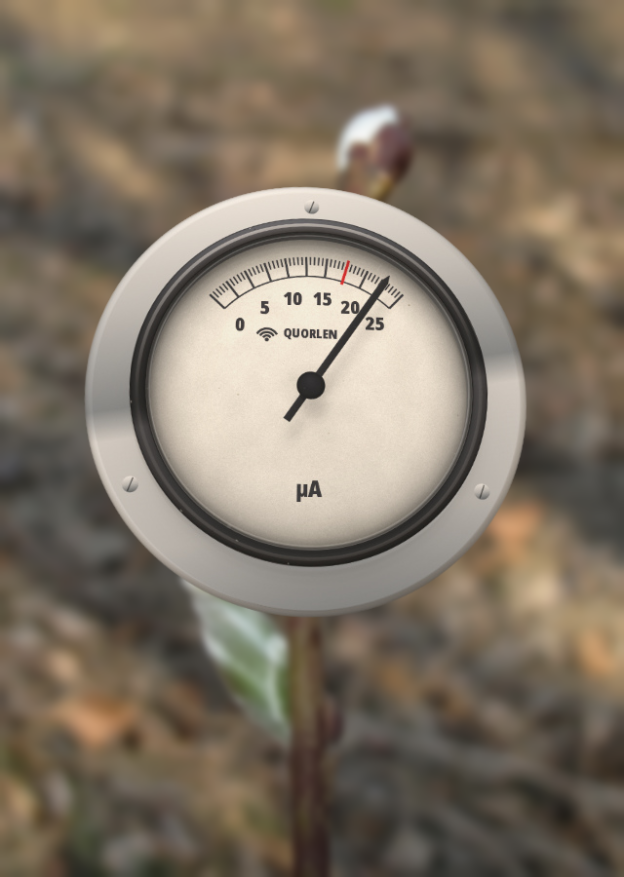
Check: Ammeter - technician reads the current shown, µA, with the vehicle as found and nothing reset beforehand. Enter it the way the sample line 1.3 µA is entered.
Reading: 22.5 µA
